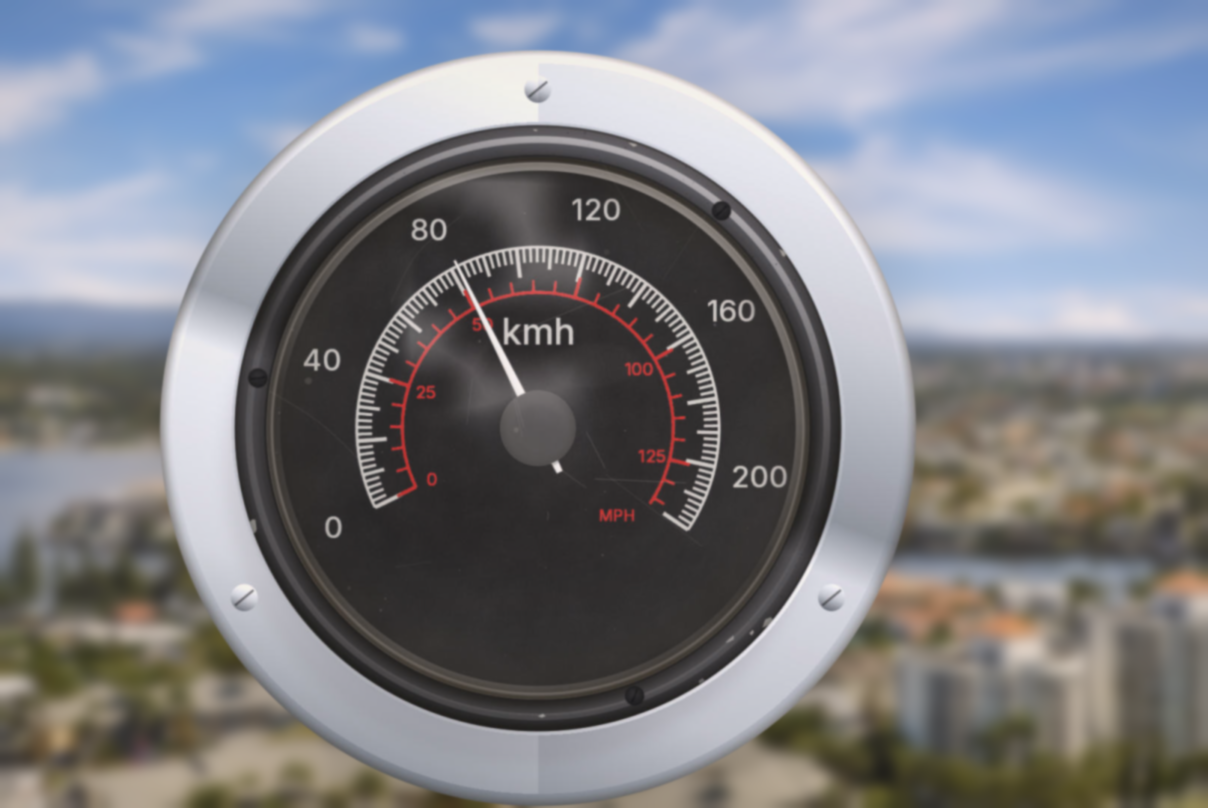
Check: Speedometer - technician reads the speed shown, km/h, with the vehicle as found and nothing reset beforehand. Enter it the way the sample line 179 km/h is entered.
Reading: 82 km/h
